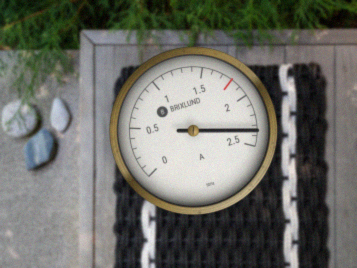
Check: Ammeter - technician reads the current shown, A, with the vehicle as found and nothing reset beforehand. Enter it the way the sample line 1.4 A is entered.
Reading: 2.35 A
